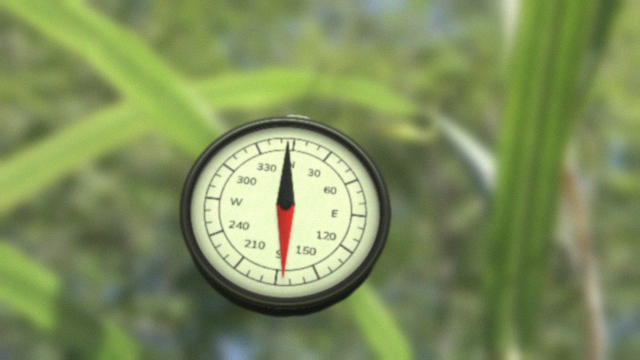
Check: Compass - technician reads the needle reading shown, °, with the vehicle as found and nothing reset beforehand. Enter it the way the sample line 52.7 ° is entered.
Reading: 175 °
